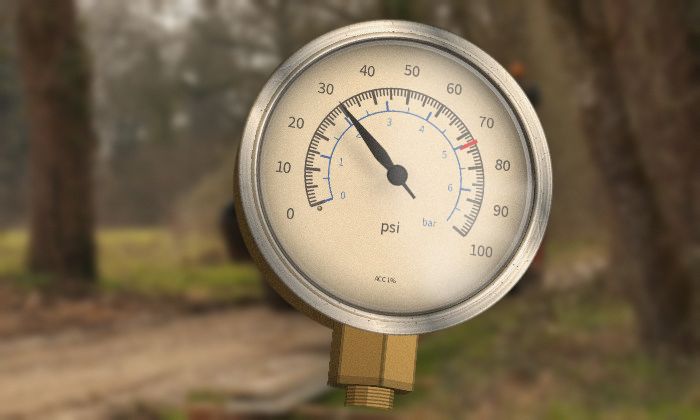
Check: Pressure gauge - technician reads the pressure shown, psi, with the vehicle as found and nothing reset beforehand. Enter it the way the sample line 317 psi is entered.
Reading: 30 psi
